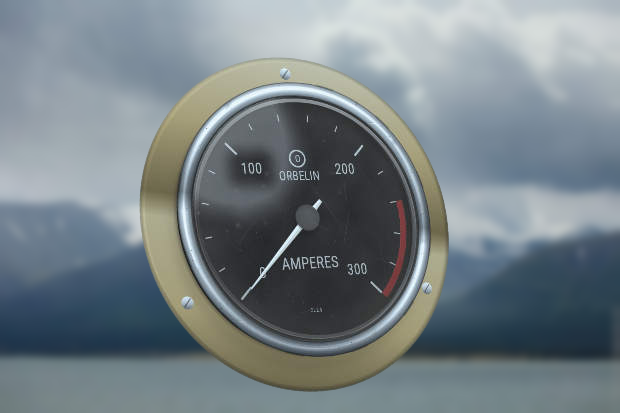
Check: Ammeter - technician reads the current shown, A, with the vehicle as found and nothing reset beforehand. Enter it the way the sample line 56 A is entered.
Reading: 0 A
